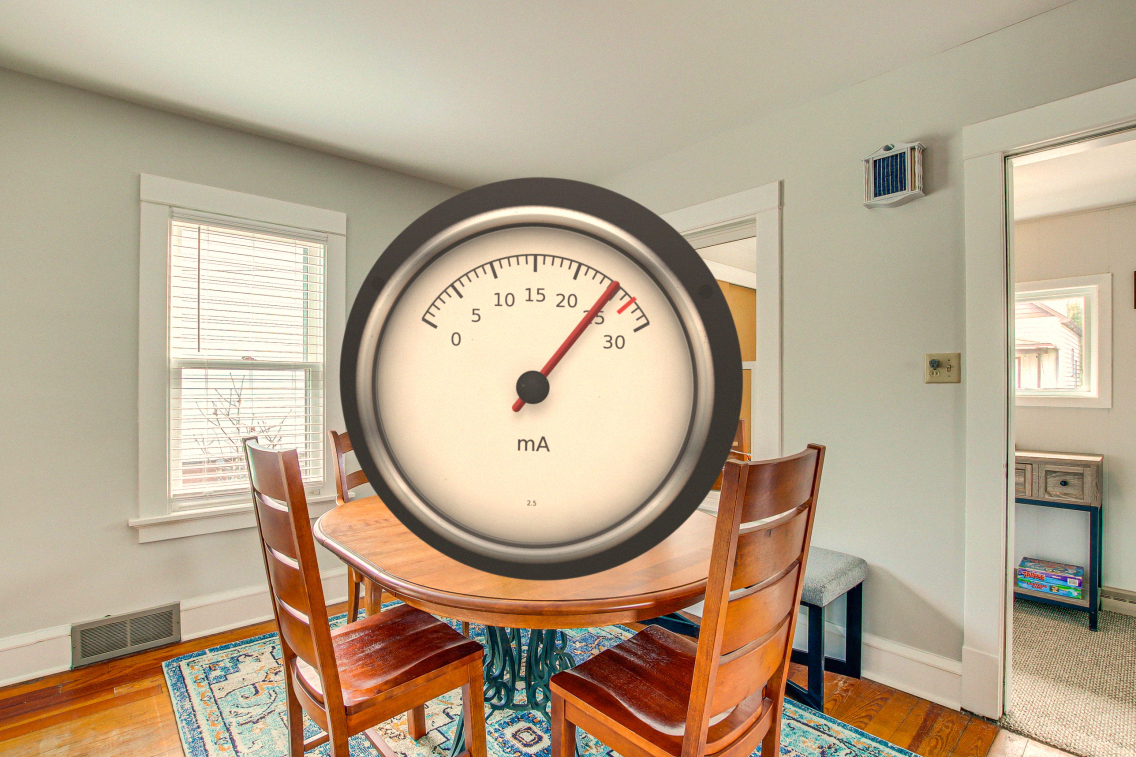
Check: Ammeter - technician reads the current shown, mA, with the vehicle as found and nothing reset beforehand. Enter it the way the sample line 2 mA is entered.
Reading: 24.5 mA
